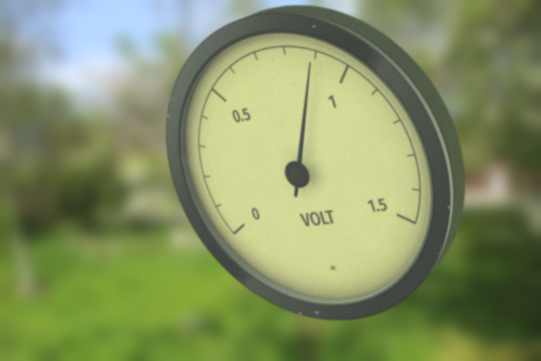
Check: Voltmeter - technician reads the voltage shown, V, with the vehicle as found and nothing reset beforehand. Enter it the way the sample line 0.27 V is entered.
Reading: 0.9 V
